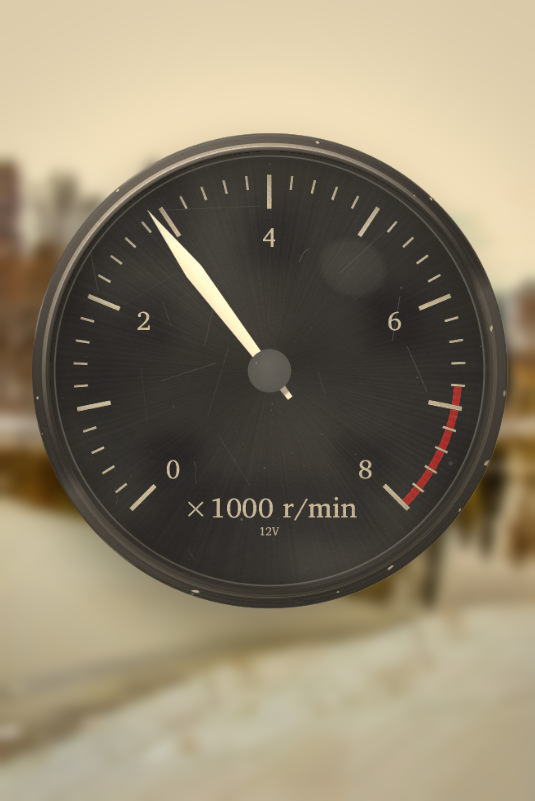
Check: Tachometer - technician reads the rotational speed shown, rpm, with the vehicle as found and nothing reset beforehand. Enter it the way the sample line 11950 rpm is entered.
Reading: 2900 rpm
